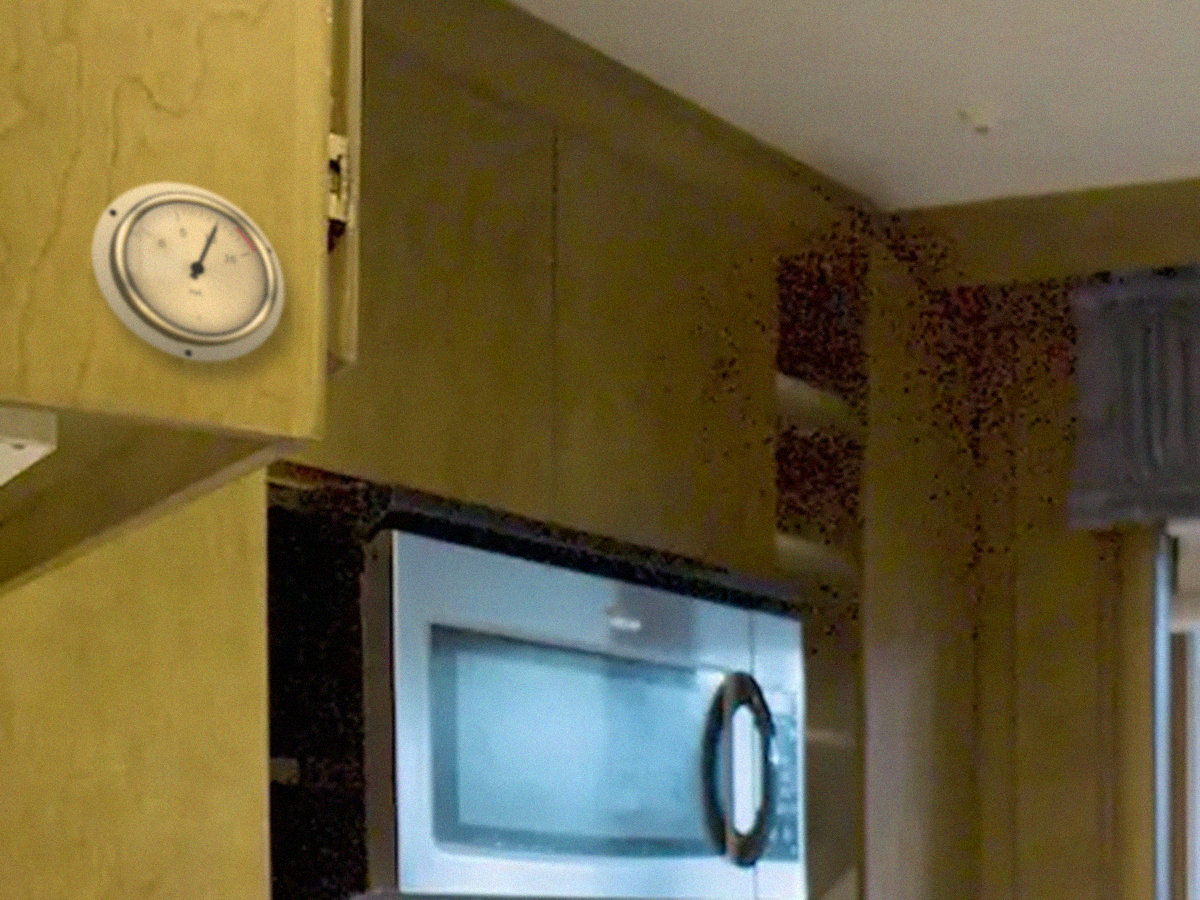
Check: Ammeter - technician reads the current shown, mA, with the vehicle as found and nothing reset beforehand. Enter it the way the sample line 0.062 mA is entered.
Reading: 10 mA
